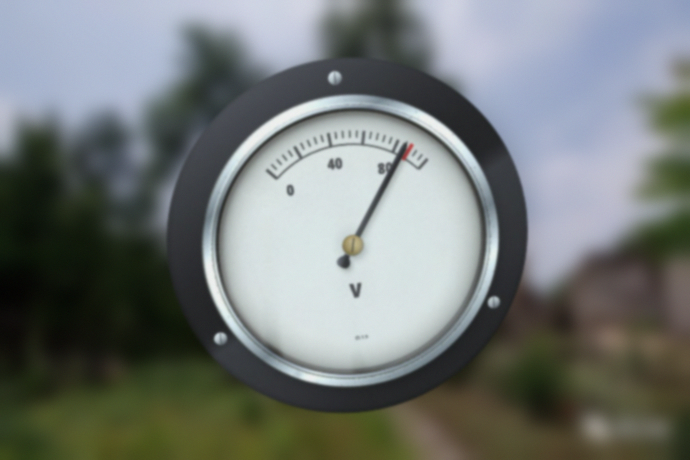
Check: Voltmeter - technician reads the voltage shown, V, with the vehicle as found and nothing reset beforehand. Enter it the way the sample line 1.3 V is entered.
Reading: 84 V
